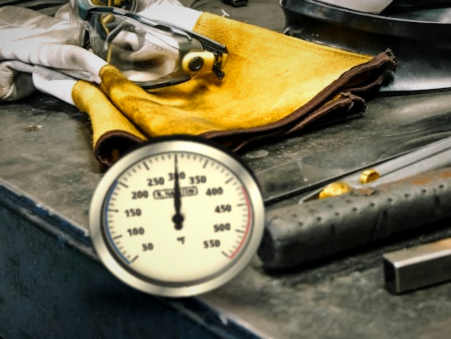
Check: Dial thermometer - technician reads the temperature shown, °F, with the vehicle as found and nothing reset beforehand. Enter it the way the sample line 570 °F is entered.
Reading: 300 °F
